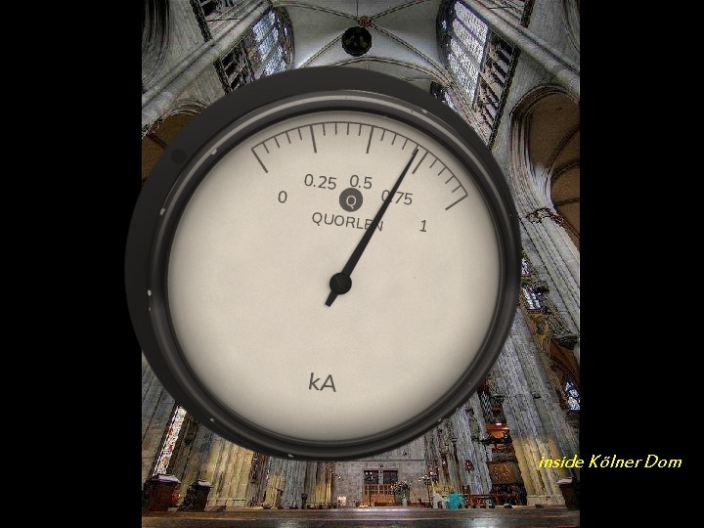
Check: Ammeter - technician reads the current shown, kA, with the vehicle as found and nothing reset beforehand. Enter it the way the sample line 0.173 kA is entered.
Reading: 0.7 kA
